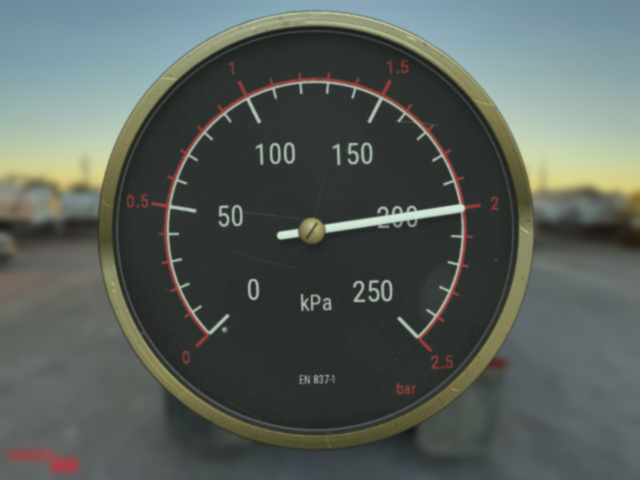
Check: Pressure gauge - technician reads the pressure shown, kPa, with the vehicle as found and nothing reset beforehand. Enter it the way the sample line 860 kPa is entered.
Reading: 200 kPa
